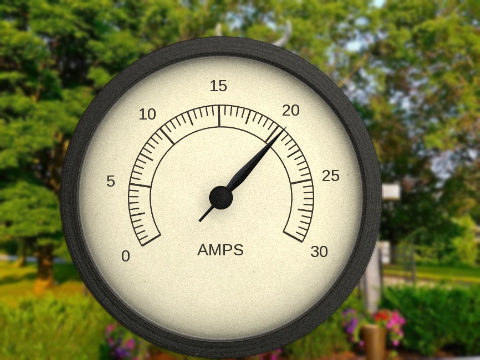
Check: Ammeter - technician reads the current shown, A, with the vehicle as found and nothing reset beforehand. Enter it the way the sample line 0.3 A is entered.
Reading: 20.5 A
